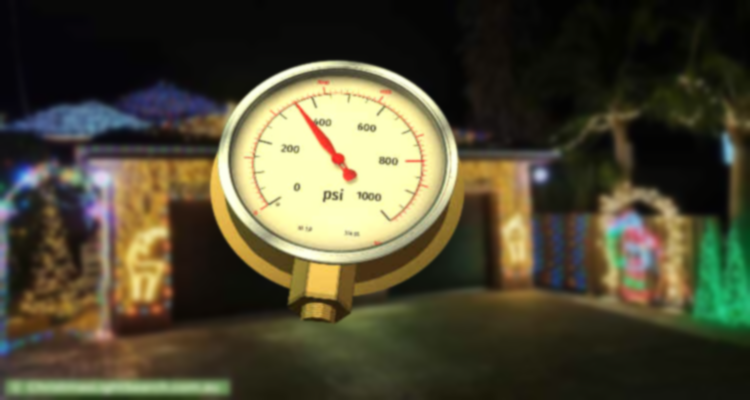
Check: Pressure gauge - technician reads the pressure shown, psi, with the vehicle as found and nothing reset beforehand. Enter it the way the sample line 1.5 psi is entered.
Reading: 350 psi
